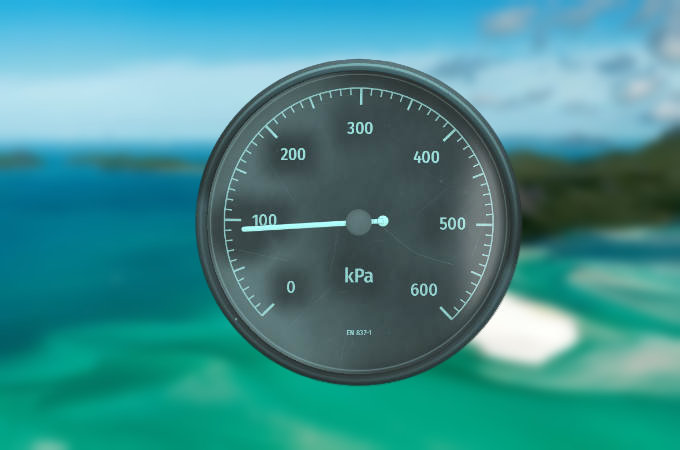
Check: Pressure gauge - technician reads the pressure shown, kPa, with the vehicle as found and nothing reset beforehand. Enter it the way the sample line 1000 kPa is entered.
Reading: 90 kPa
